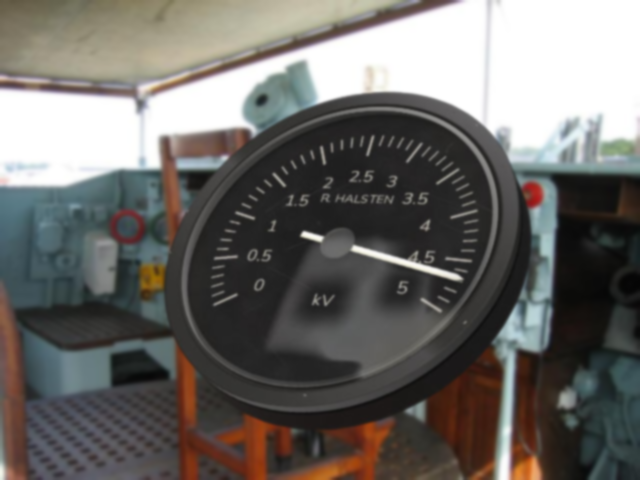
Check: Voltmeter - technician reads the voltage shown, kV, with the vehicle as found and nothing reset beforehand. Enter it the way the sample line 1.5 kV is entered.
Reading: 4.7 kV
